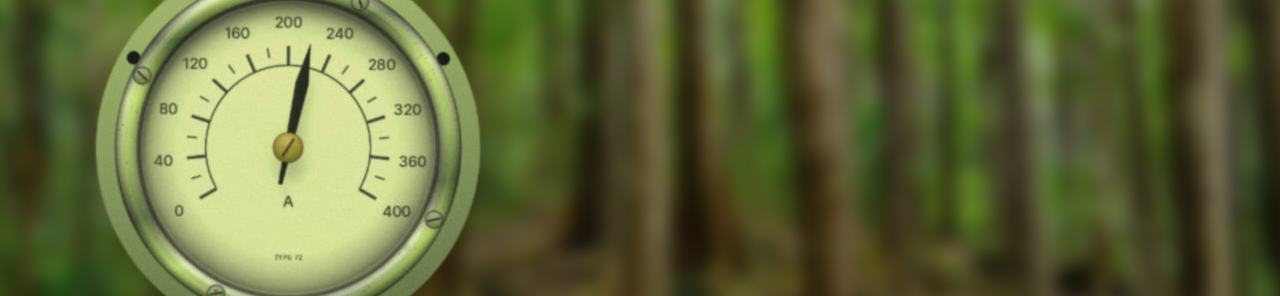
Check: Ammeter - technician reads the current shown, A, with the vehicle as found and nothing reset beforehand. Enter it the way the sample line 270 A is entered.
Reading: 220 A
